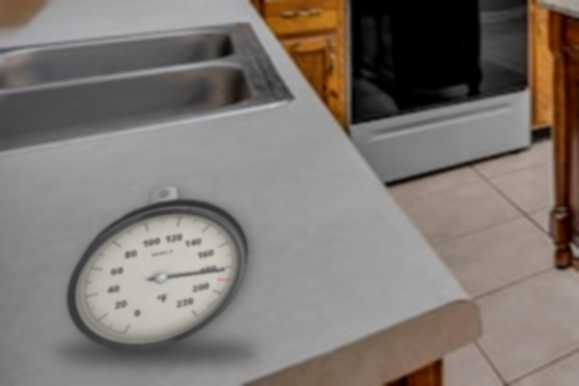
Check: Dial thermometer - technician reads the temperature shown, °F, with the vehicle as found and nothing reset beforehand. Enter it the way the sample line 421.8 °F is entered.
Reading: 180 °F
